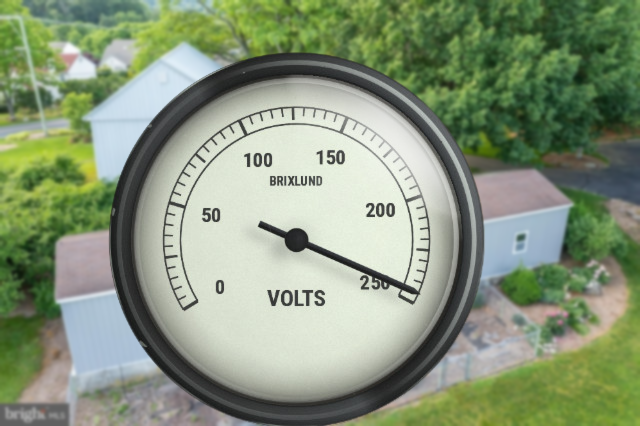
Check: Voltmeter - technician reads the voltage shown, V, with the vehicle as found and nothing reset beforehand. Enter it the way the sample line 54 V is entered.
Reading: 245 V
